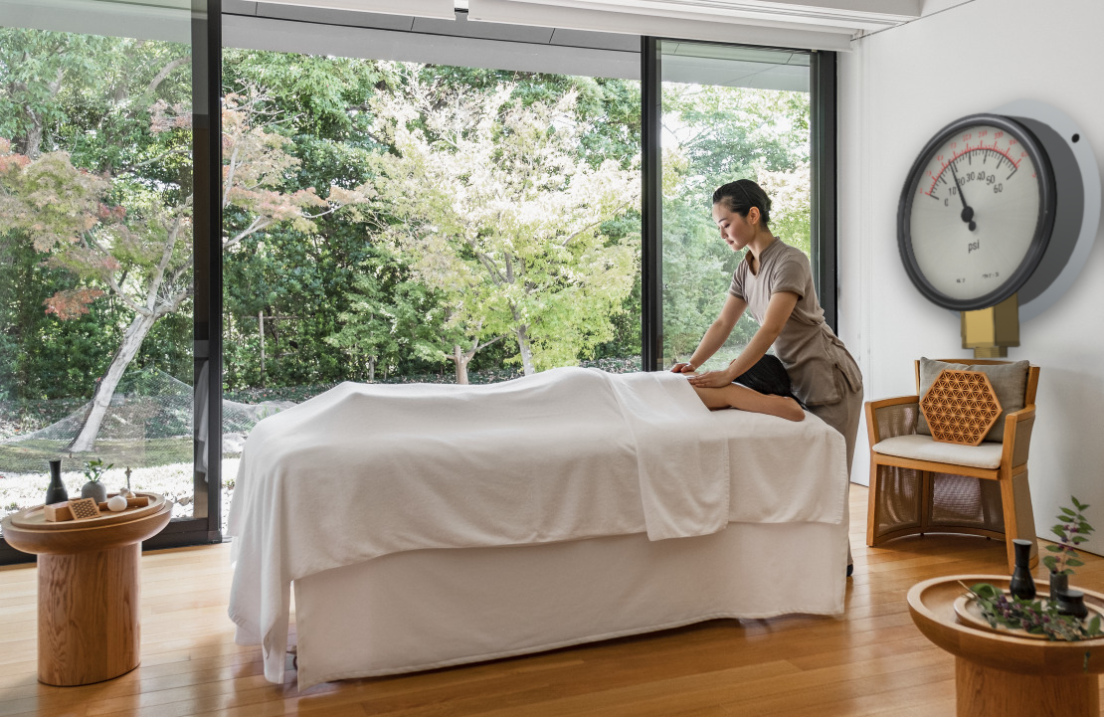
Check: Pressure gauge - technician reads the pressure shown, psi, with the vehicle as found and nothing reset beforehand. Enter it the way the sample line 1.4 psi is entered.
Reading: 20 psi
